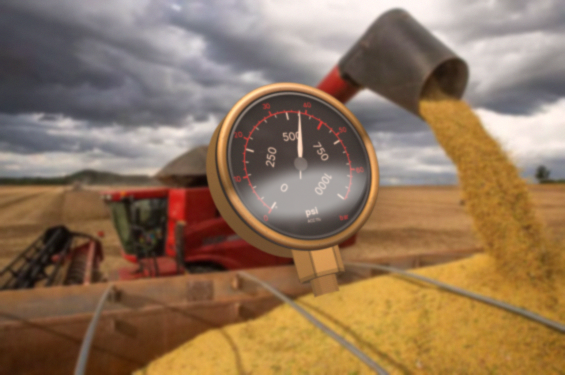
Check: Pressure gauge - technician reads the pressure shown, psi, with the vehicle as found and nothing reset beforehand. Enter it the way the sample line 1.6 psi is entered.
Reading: 550 psi
